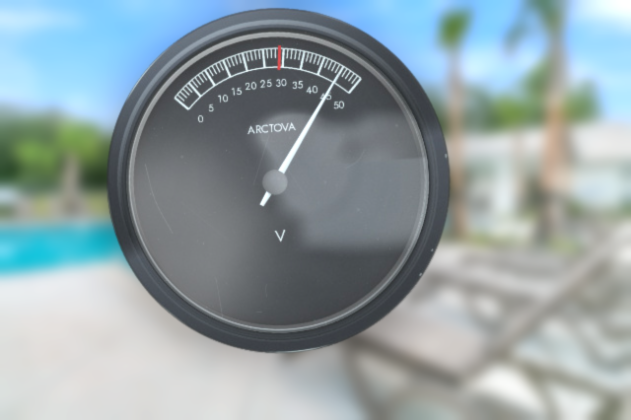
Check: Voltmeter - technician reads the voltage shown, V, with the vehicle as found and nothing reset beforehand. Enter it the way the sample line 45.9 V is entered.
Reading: 45 V
